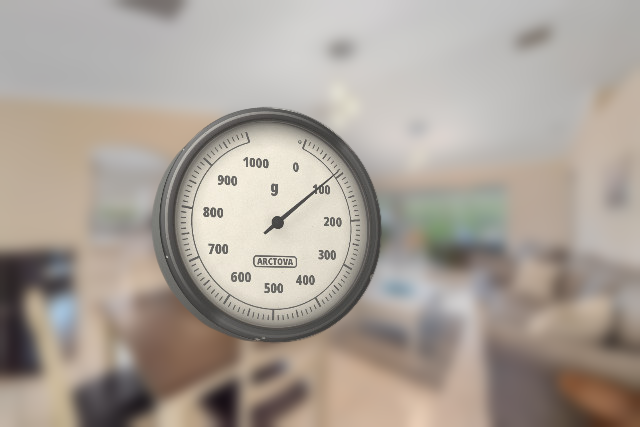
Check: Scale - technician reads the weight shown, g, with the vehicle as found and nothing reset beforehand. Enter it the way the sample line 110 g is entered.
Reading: 90 g
